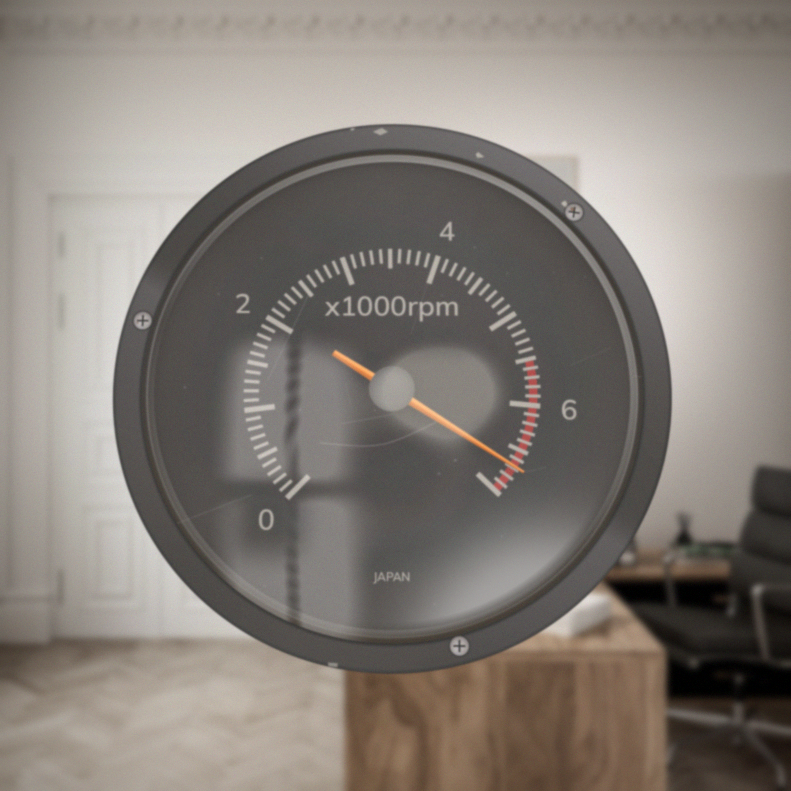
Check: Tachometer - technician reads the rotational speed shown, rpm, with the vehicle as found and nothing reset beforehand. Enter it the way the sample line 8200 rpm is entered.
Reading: 6700 rpm
